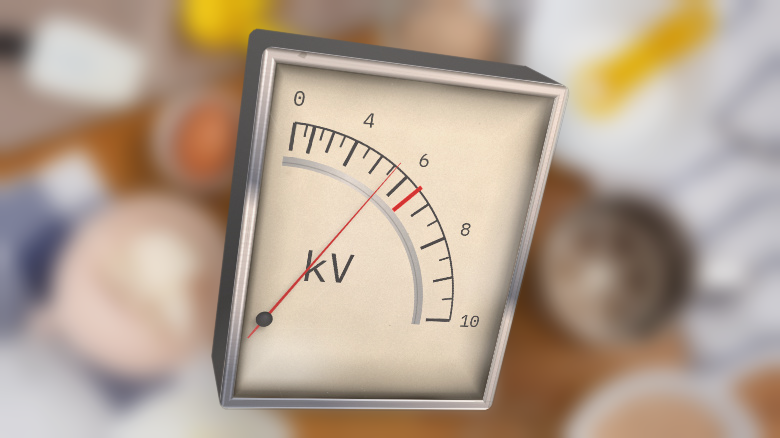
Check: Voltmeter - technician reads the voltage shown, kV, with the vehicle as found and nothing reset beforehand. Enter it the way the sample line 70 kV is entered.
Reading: 5.5 kV
